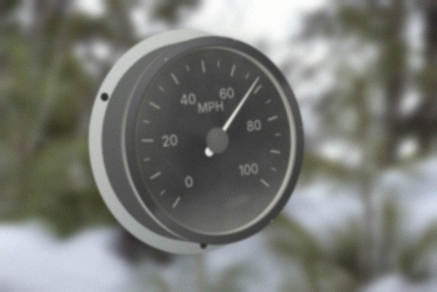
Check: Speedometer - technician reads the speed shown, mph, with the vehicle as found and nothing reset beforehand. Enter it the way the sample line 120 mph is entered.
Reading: 67.5 mph
